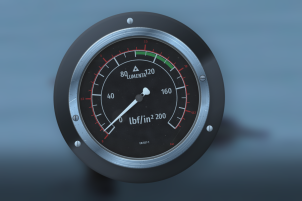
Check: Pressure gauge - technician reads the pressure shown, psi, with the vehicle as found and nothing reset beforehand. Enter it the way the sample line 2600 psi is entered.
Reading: 5 psi
